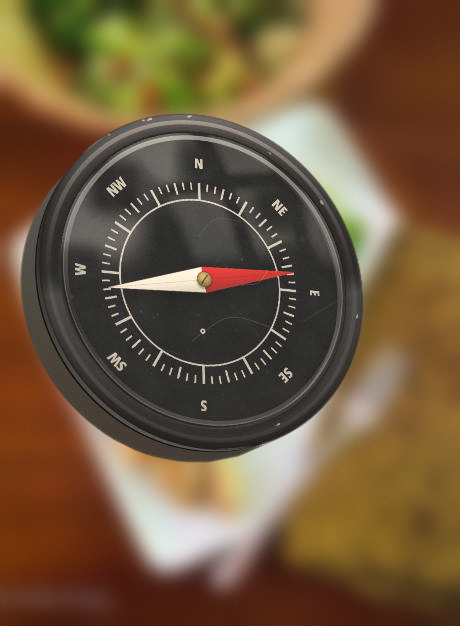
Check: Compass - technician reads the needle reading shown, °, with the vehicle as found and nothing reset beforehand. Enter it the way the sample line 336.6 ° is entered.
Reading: 80 °
